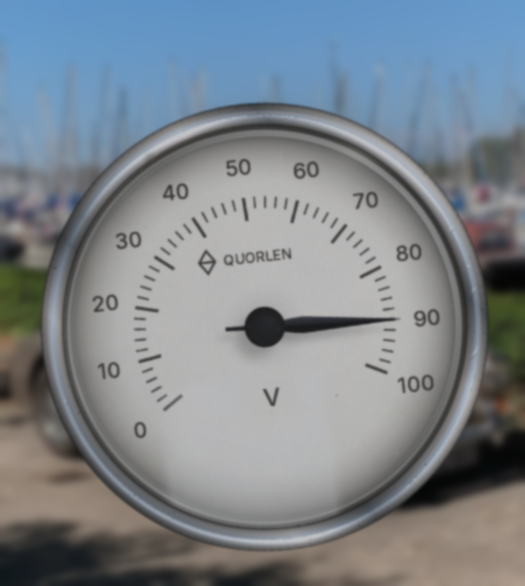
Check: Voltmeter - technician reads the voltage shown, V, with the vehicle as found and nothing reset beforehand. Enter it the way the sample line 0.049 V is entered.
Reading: 90 V
